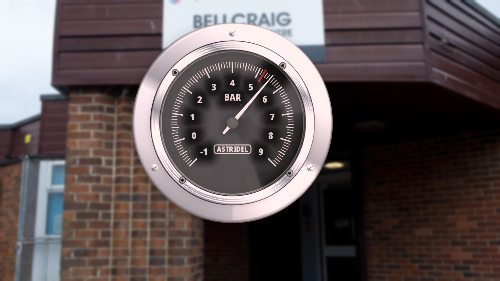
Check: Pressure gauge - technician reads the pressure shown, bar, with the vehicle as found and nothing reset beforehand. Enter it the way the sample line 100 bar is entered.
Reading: 5.5 bar
